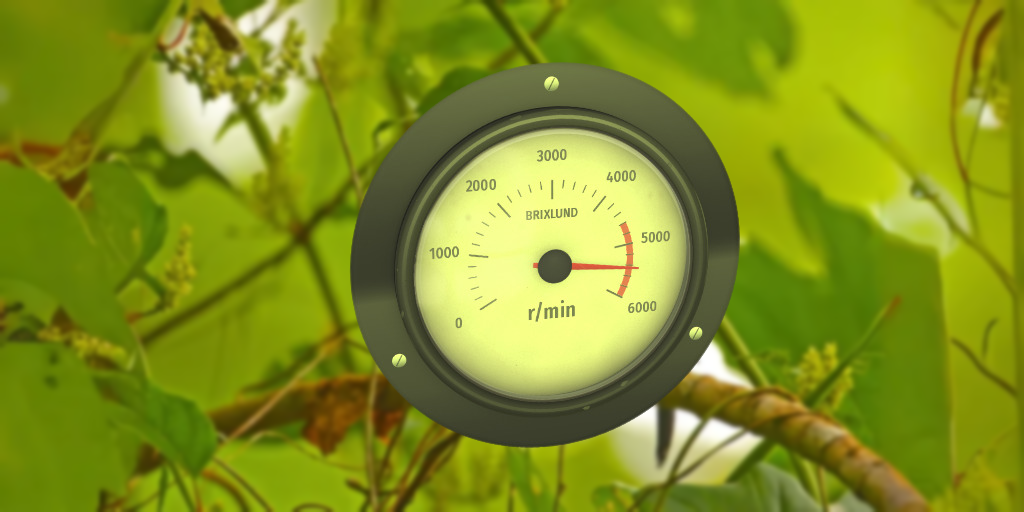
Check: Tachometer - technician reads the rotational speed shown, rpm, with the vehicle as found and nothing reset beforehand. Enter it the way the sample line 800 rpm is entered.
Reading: 5400 rpm
